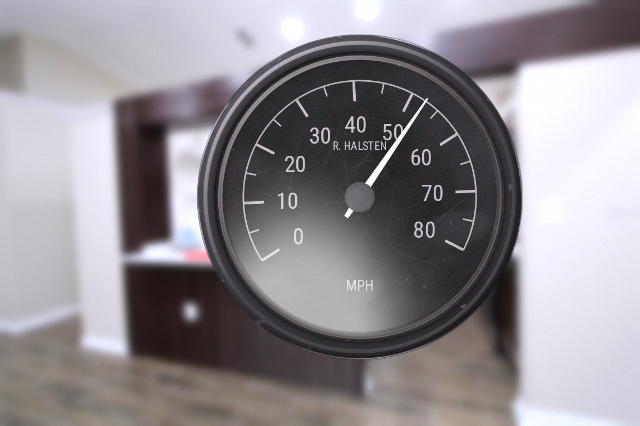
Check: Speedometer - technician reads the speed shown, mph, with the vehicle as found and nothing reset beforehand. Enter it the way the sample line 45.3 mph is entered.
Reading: 52.5 mph
